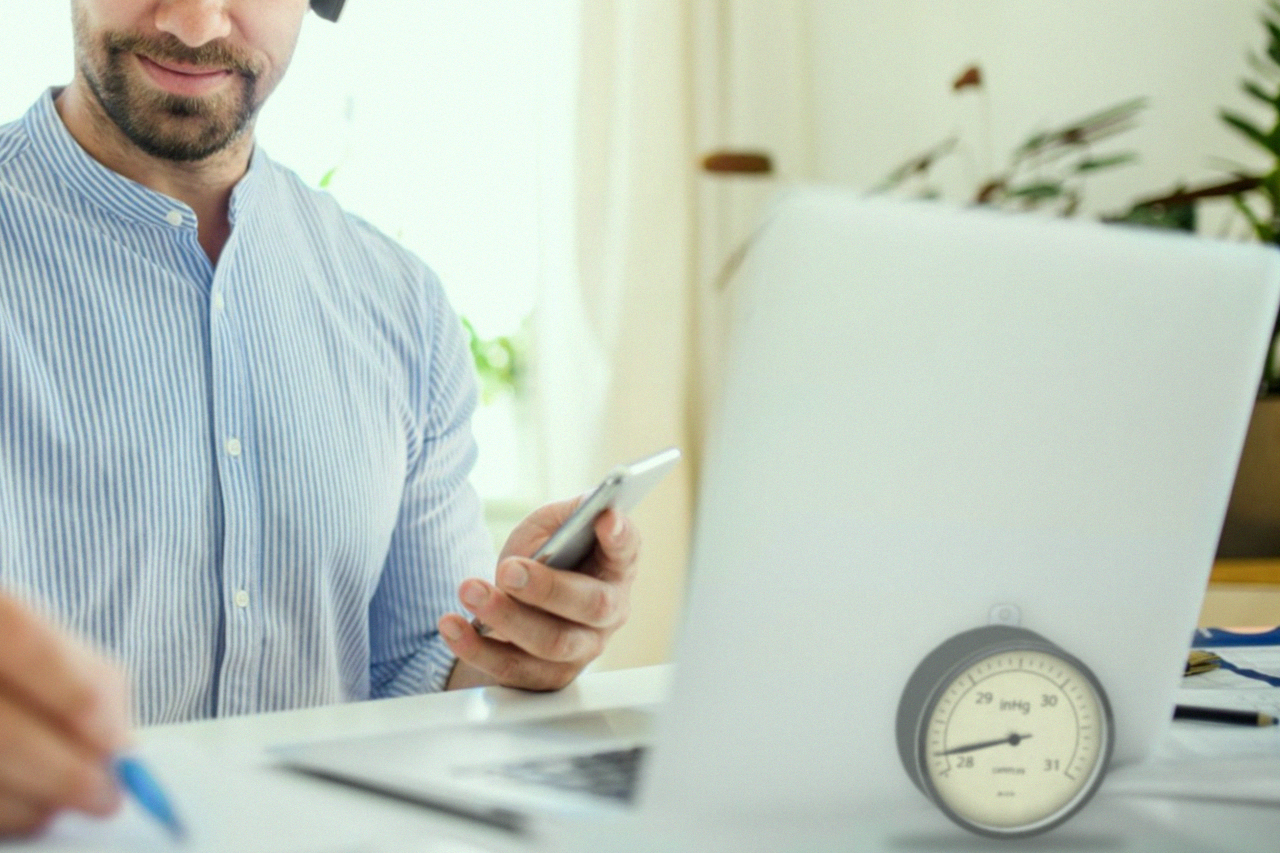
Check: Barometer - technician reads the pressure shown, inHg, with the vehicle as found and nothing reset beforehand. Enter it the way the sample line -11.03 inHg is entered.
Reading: 28.2 inHg
